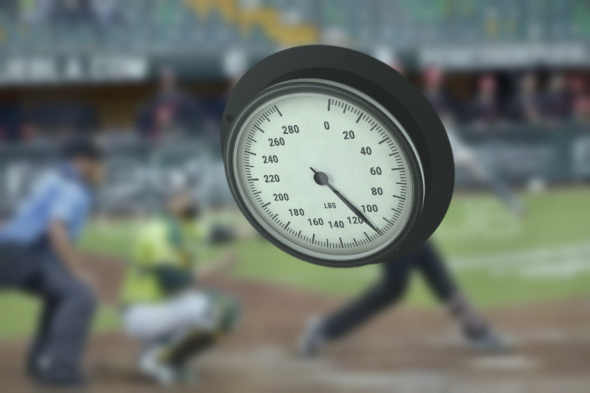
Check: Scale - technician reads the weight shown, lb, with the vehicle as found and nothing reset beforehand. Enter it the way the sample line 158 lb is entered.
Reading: 110 lb
